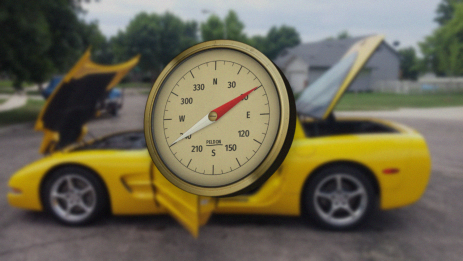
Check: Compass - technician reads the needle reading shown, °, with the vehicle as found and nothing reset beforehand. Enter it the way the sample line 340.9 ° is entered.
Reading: 60 °
